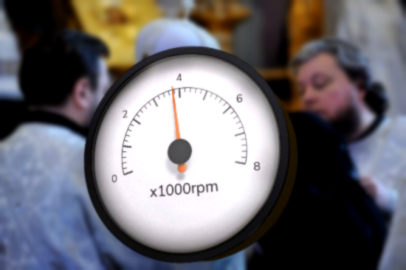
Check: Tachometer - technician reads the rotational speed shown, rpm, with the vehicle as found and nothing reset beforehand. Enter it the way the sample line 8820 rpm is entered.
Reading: 3800 rpm
